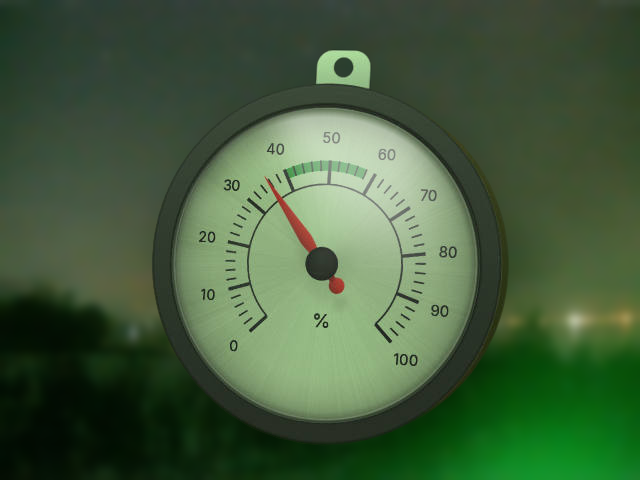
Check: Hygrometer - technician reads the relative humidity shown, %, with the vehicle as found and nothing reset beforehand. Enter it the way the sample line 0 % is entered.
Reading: 36 %
